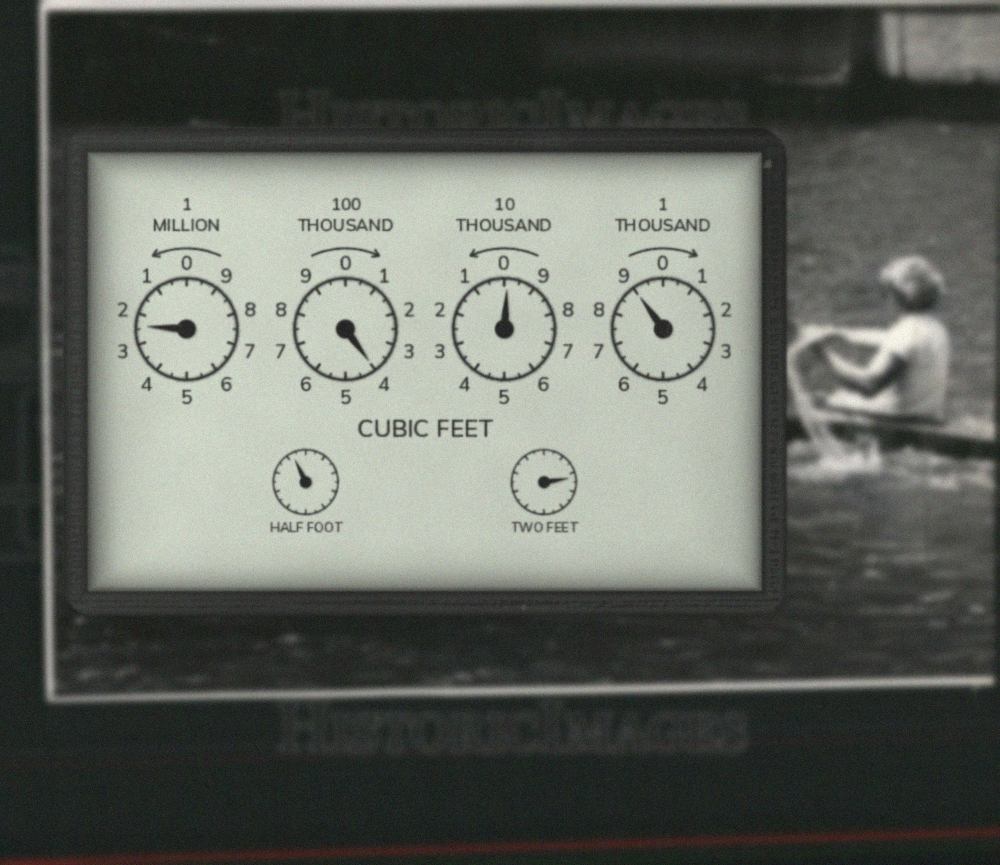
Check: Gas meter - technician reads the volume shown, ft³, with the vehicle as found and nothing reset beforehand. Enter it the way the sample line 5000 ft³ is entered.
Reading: 239900 ft³
